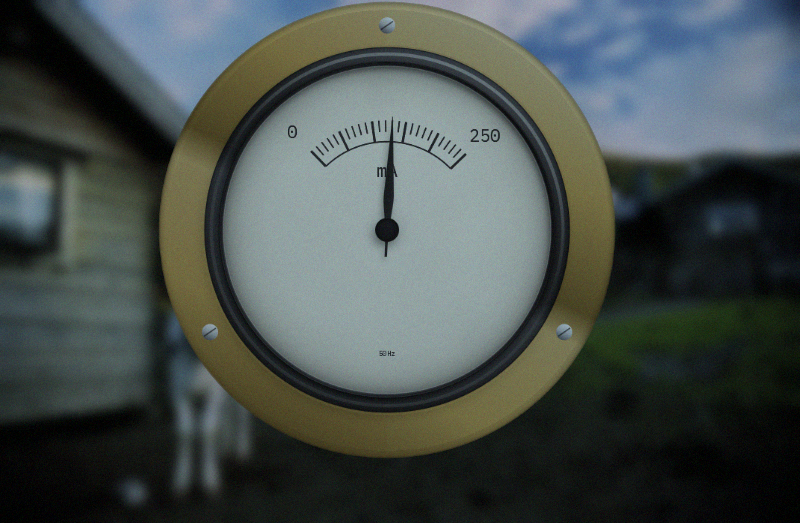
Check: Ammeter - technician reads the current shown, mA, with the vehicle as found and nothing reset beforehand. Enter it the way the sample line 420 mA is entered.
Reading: 130 mA
